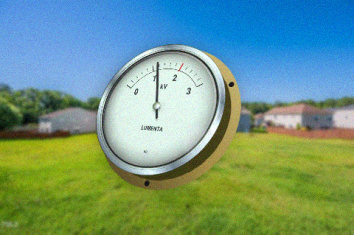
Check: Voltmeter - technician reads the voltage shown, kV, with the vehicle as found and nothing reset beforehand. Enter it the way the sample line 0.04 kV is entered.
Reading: 1.2 kV
